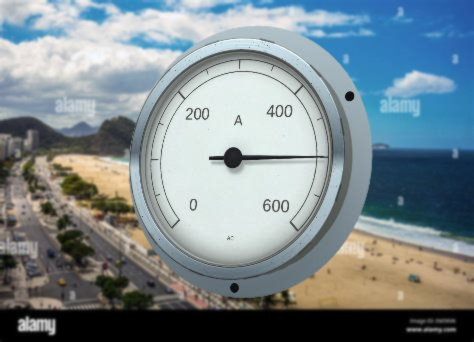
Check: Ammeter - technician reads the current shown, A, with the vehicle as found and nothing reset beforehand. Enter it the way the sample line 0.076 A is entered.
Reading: 500 A
